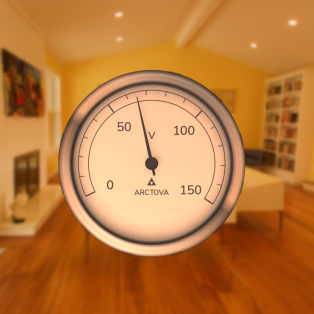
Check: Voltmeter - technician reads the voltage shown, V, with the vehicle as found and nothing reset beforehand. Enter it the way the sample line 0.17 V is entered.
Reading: 65 V
